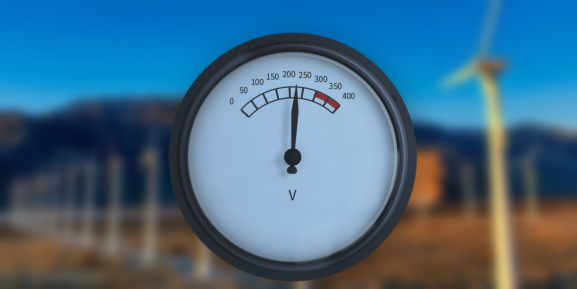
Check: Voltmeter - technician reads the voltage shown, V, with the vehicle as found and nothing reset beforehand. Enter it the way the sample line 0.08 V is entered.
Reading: 225 V
